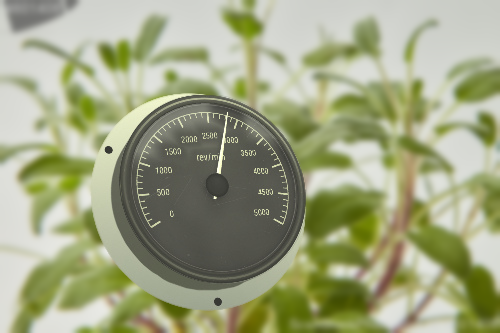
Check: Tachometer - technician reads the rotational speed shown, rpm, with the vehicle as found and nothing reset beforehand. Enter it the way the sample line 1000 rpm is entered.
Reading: 2800 rpm
